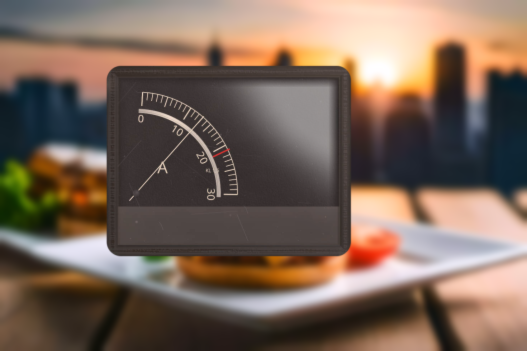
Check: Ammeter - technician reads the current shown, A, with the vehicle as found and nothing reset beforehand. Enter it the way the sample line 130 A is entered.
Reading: 13 A
